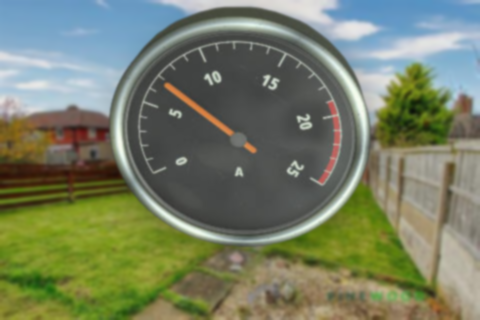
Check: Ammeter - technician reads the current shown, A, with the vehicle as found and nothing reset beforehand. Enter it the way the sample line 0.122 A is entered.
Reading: 7 A
